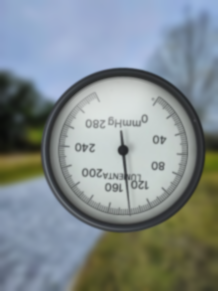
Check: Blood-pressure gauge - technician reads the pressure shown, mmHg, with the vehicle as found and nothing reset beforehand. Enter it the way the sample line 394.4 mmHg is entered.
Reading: 140 mmHg
